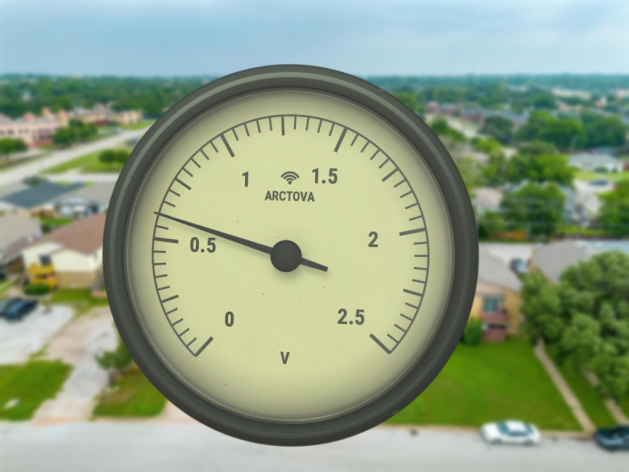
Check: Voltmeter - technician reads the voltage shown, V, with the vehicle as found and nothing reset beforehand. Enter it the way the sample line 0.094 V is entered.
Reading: 0.6 V
